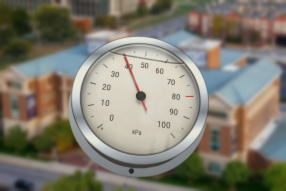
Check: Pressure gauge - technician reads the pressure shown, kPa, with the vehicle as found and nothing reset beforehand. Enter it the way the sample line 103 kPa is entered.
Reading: 40 kPa
